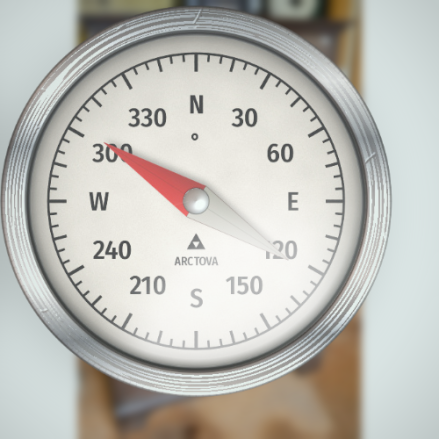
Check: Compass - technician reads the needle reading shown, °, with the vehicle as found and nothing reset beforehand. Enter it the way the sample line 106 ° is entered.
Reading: 302.5 °
